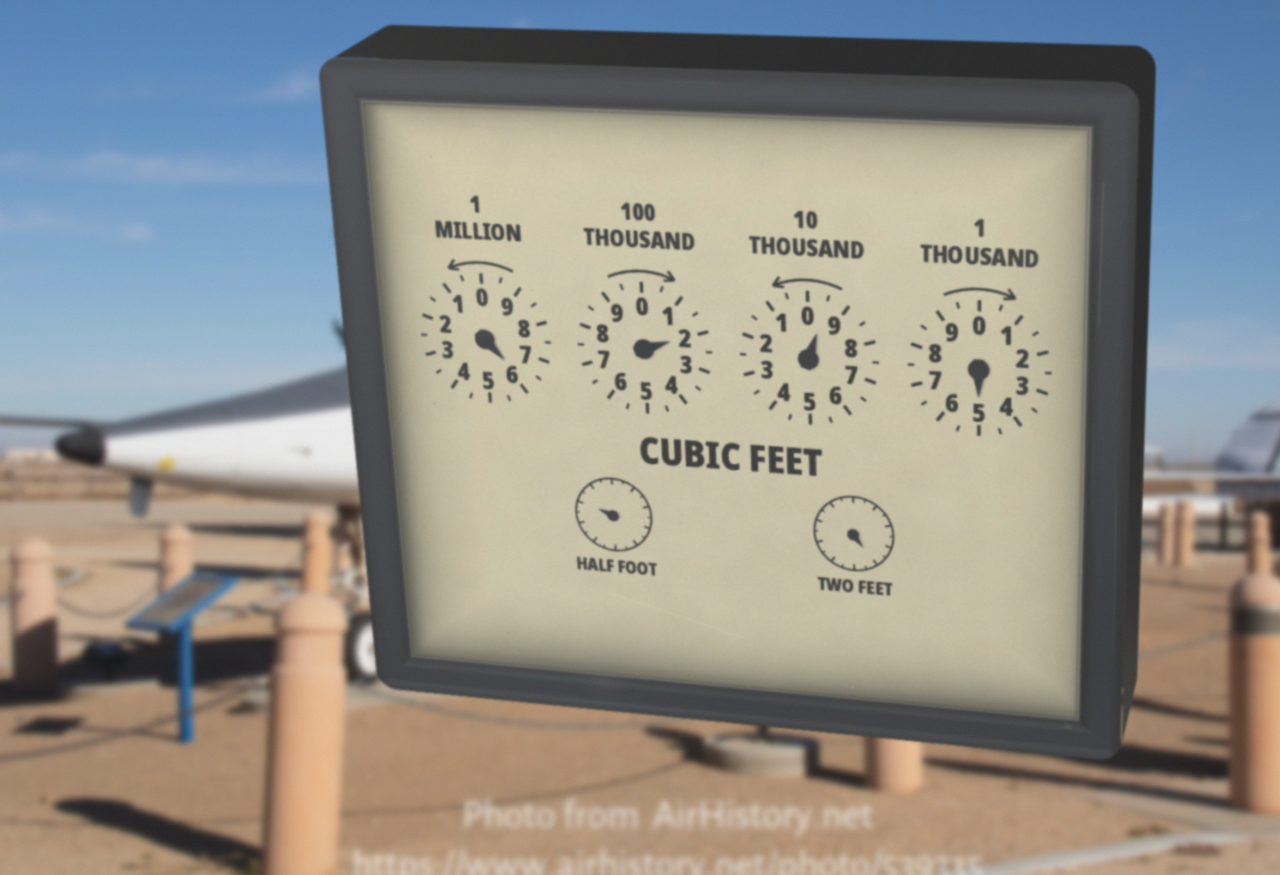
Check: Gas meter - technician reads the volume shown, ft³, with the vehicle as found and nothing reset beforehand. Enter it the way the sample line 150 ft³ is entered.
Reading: 619500 ft³
